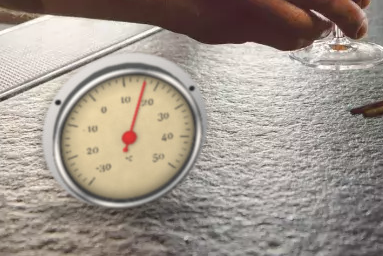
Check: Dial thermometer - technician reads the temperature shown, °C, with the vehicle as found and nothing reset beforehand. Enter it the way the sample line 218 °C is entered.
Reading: 16 °C
